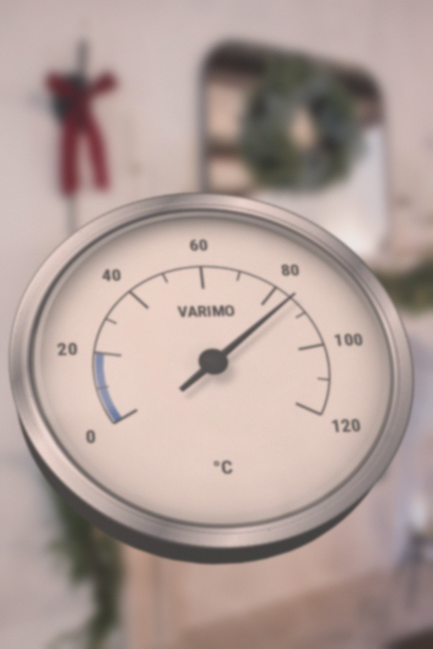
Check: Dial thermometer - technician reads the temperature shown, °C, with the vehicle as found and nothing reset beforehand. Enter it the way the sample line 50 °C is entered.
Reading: 85 °C
